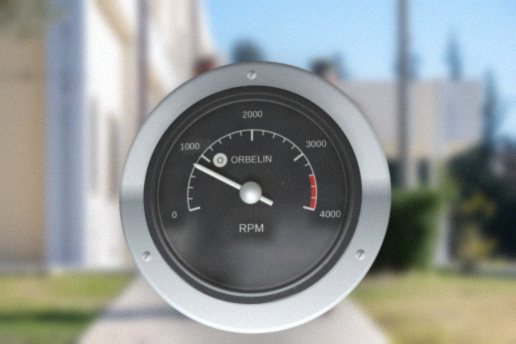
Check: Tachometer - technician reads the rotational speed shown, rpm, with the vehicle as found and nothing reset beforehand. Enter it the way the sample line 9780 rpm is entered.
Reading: 800 rpm
